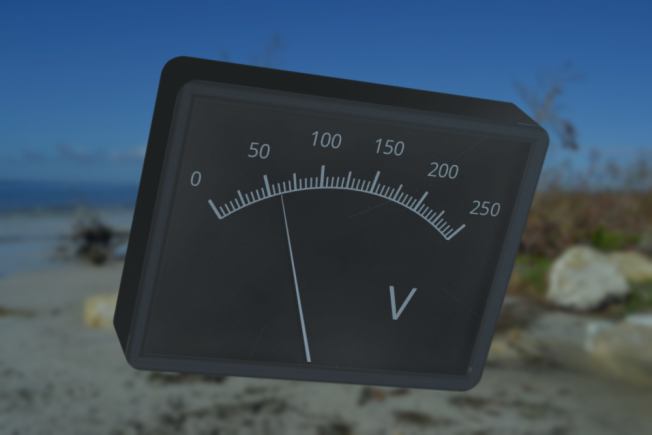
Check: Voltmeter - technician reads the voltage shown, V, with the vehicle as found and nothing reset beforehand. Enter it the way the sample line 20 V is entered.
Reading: 60 V
